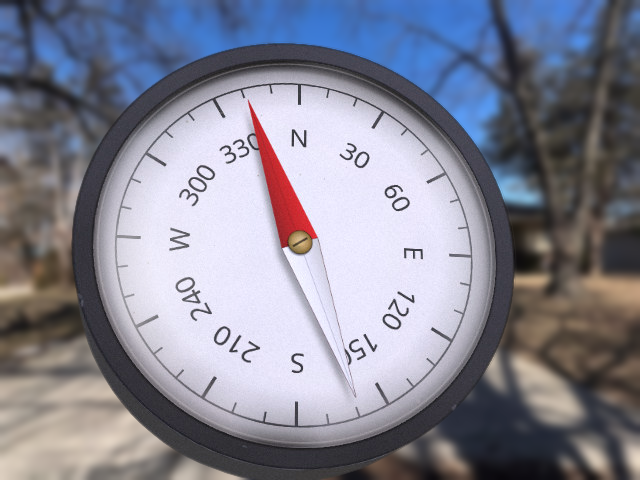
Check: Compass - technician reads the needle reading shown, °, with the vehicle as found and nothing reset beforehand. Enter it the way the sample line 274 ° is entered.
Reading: 340 °
